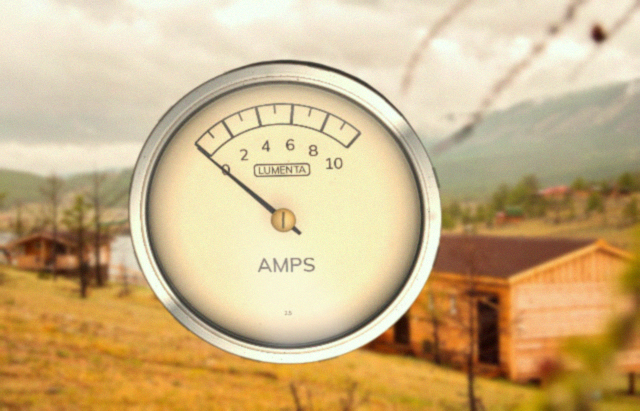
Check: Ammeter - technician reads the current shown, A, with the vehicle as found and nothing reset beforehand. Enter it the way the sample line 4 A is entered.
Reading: 0 A
